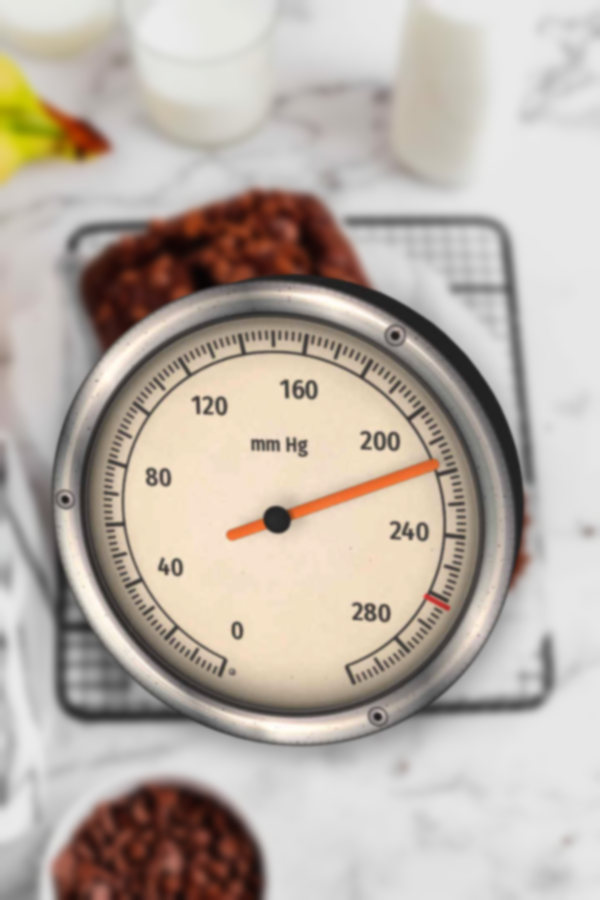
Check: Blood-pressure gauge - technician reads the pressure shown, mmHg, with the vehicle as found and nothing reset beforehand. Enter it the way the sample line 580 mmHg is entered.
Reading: 216 mmHg
